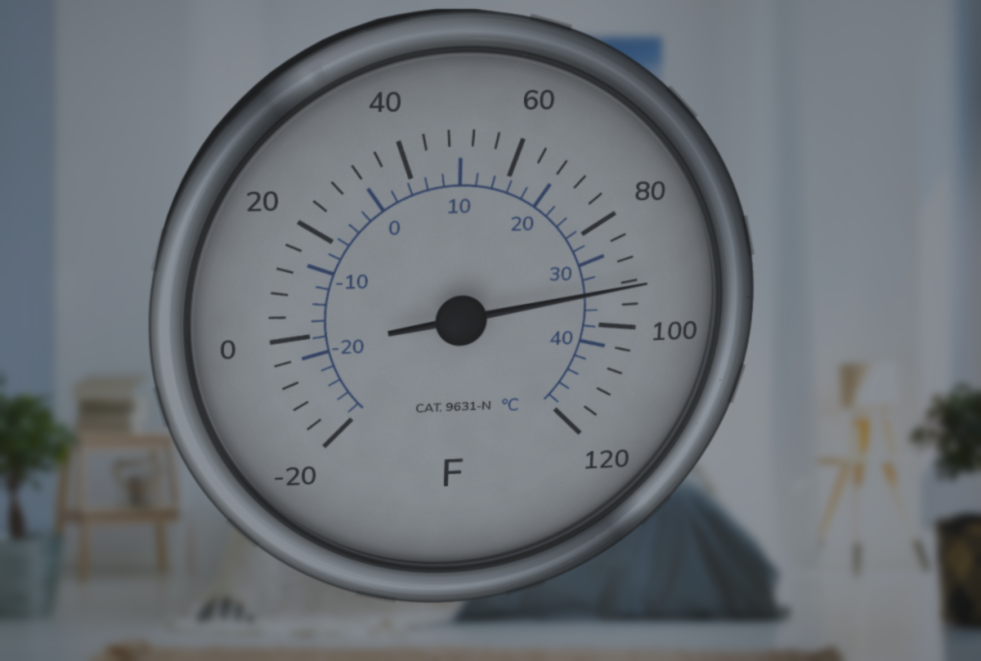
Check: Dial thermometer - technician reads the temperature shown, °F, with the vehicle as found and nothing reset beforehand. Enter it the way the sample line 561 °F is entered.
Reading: 92 °F
